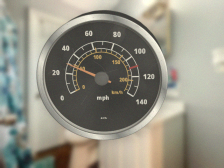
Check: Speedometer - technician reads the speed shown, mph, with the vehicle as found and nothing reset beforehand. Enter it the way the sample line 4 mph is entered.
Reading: 30 mph
